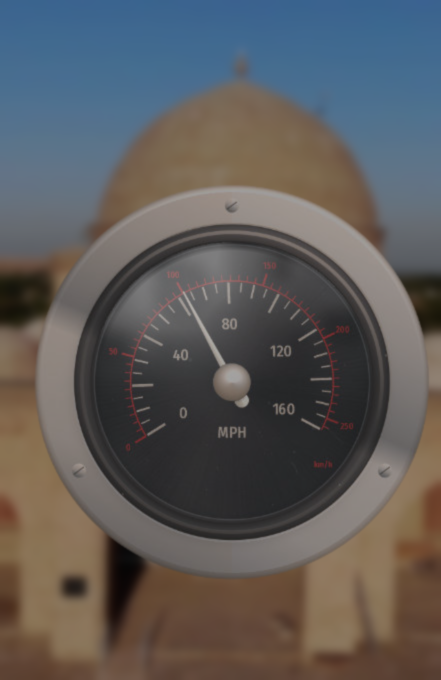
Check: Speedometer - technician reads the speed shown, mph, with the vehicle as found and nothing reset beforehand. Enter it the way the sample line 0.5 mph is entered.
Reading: 62.5 mph
